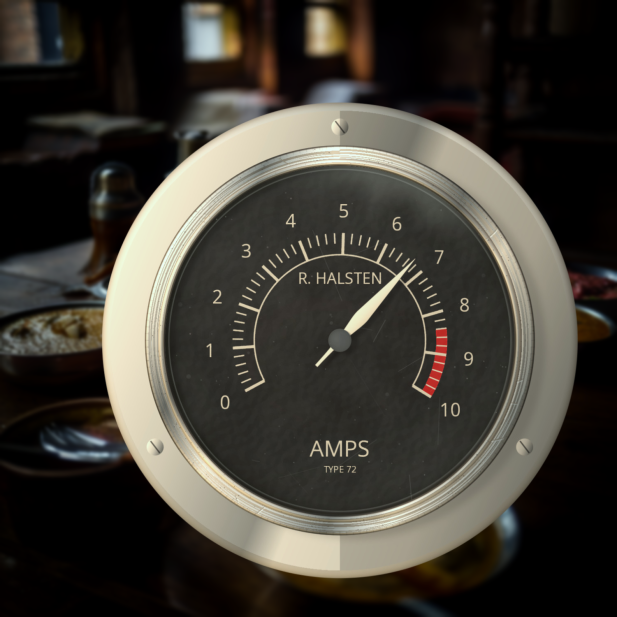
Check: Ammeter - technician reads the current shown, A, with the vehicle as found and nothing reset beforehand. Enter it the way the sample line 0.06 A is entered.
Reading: 6.7 A
